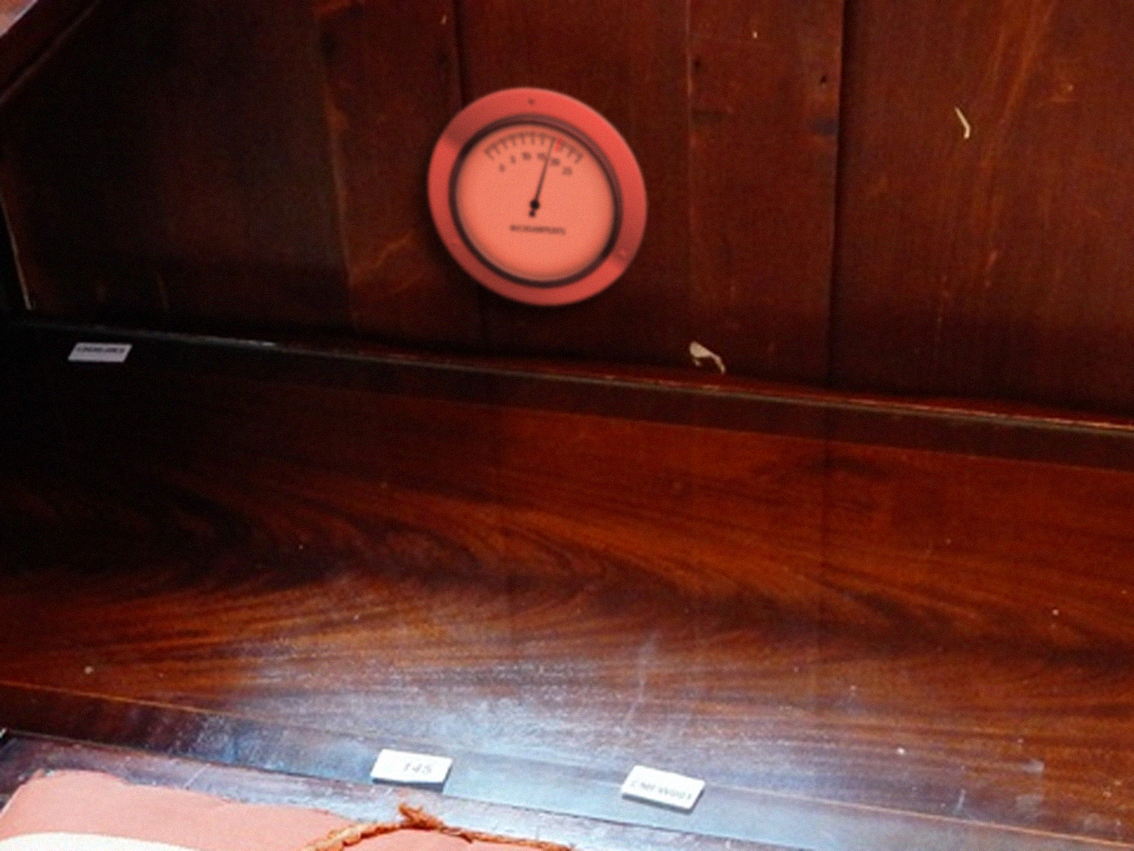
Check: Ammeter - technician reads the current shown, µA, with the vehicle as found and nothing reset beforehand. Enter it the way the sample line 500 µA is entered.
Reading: 17.5 µA
